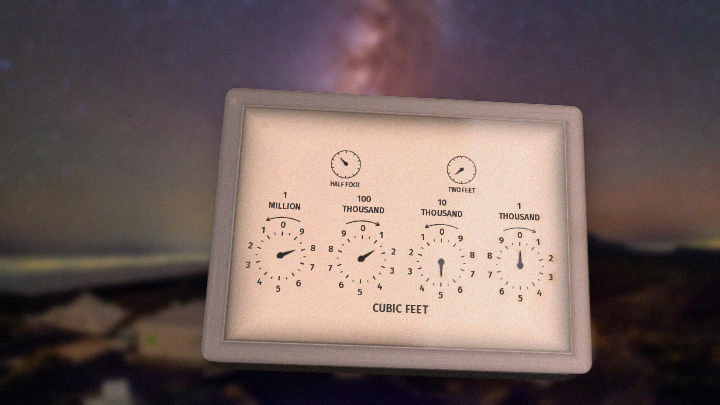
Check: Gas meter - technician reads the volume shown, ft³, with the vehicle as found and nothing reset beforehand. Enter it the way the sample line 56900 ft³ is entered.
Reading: 815000 ft³
